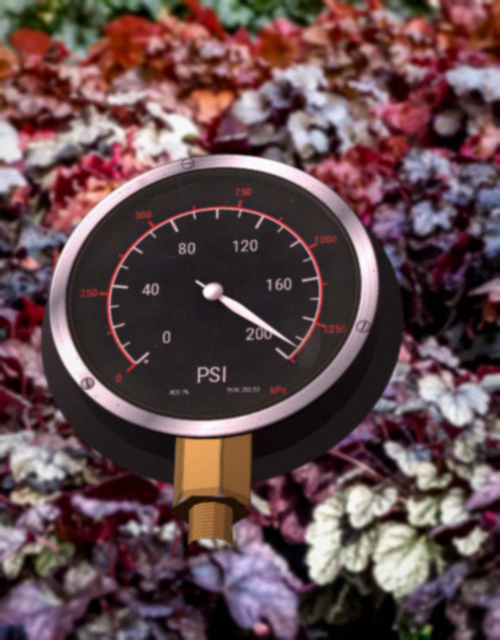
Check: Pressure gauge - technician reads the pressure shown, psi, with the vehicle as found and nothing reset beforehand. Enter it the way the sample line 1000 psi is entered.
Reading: 195 psi
